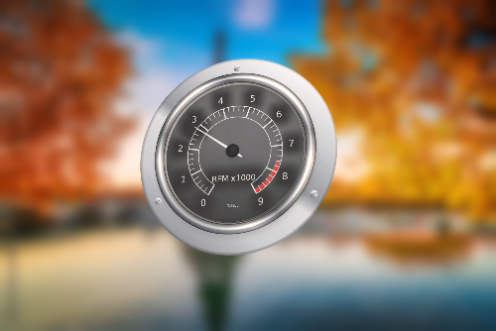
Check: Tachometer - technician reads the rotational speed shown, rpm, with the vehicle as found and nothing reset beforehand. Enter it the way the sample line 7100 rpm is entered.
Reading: 2800 rpm
